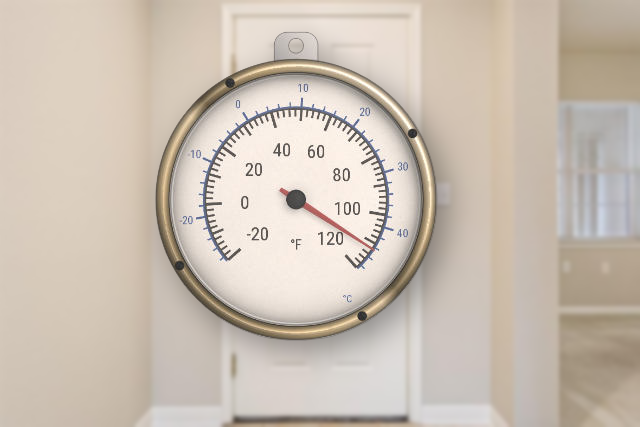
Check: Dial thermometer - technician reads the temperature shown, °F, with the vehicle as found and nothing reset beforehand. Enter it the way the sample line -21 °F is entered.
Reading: 112 °F
